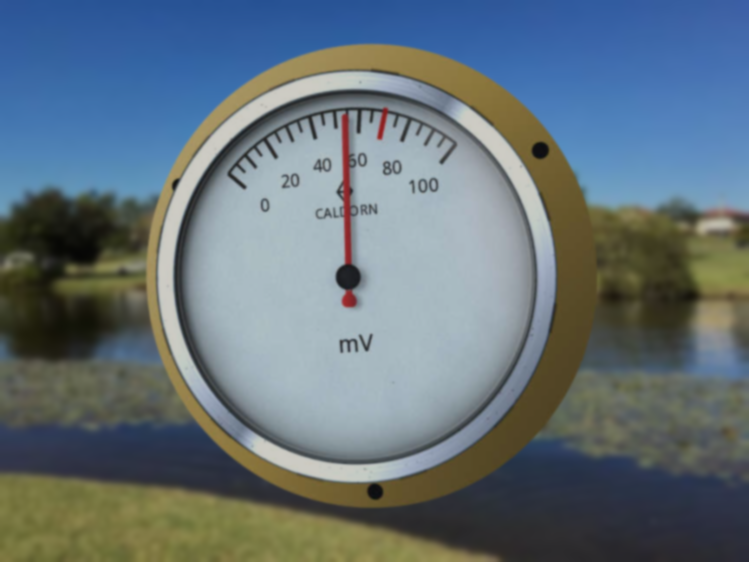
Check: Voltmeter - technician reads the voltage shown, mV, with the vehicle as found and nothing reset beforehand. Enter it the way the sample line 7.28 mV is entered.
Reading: 55 mV
